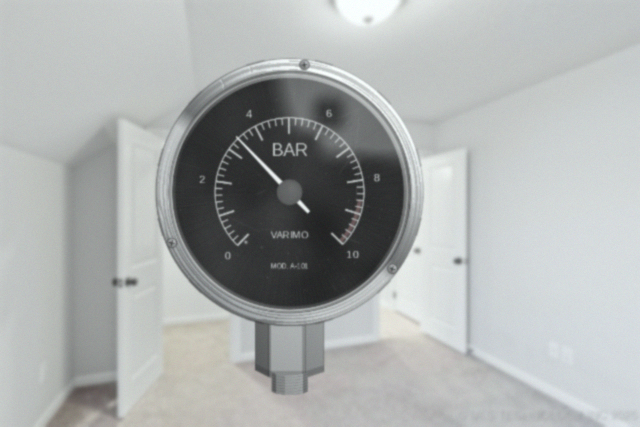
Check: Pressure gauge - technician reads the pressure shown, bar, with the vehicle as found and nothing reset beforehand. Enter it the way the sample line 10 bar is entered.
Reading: 3.4 bar
